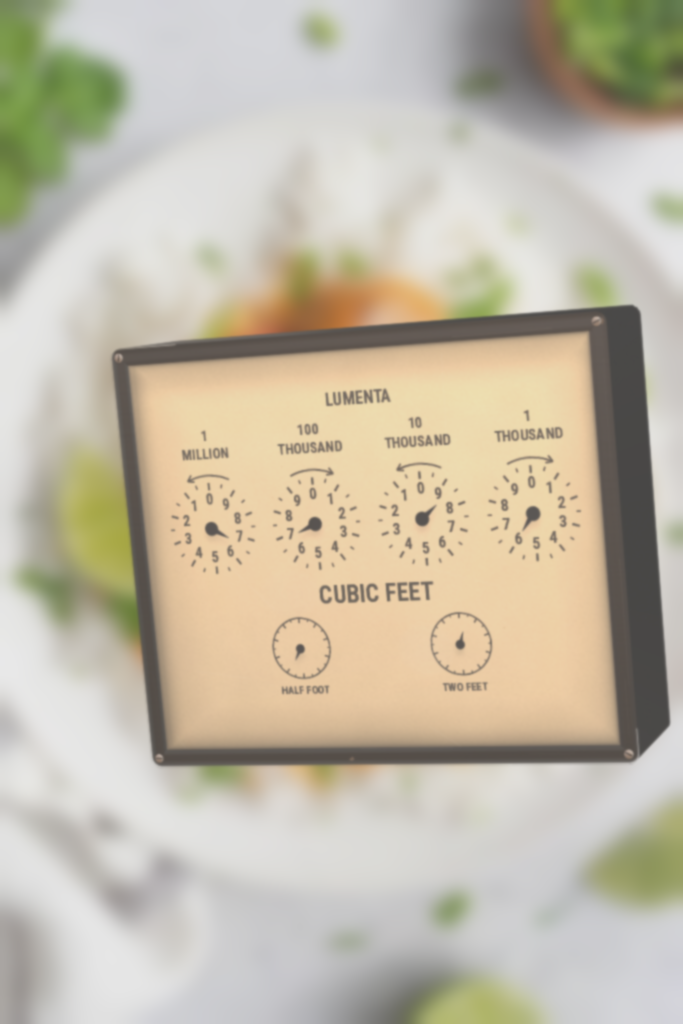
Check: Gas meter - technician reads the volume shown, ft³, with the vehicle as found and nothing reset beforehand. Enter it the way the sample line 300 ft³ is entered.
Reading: 668600 ft³
